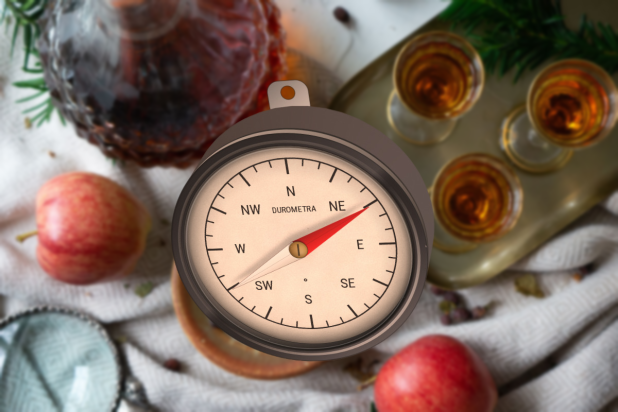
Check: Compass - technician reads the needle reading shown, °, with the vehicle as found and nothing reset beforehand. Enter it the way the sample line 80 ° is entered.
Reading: 60 °
